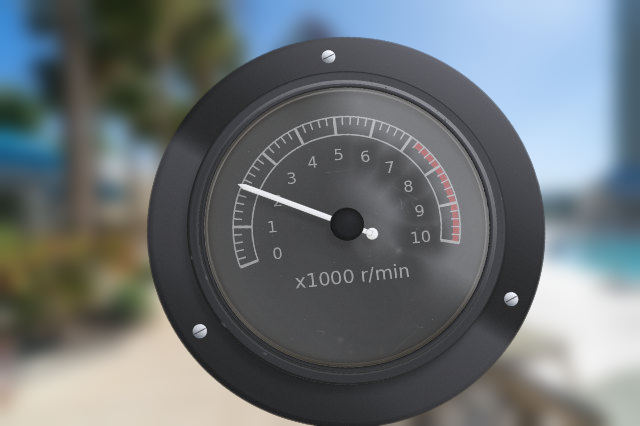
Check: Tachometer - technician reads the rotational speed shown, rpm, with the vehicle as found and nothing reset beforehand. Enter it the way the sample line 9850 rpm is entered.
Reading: 2000 rpm
